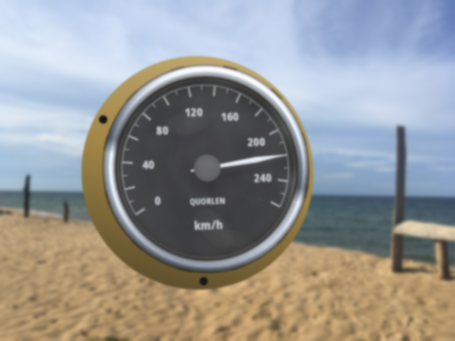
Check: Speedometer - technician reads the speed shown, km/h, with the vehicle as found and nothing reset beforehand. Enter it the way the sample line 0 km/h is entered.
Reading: 220 km/h
